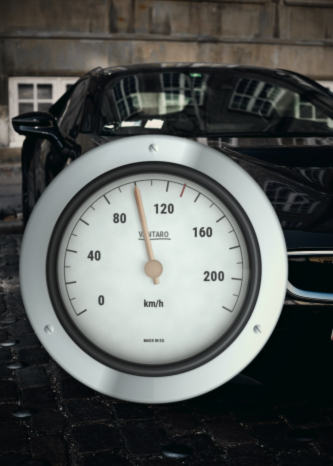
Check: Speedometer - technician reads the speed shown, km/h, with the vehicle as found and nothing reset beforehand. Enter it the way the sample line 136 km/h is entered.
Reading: 100 km/h
